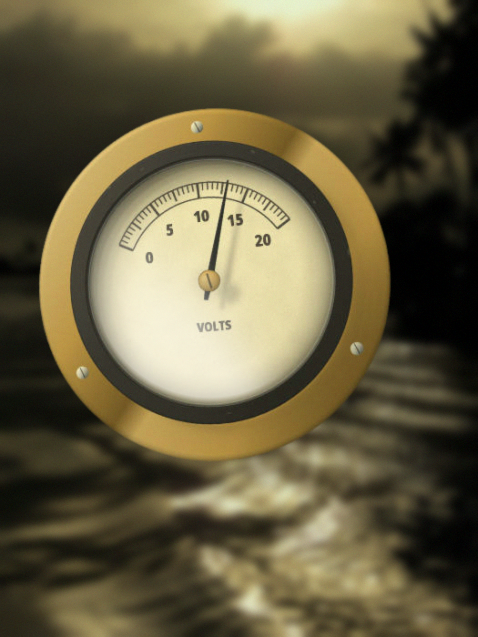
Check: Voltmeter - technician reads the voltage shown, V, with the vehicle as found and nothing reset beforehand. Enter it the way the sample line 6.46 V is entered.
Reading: 13 V
